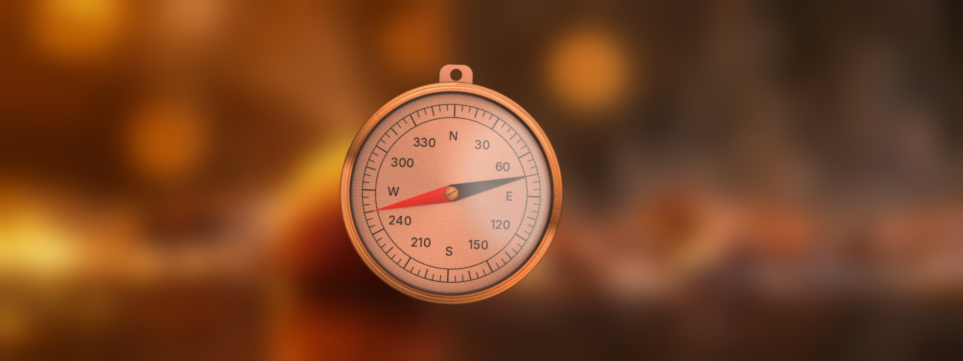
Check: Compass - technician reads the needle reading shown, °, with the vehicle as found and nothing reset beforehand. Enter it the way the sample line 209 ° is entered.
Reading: 255 °
